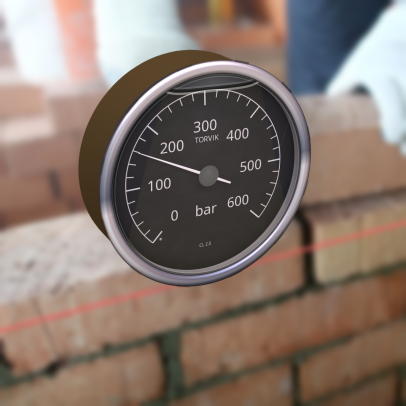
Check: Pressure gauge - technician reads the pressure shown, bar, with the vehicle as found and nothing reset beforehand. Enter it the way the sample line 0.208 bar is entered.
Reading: 160 bar
